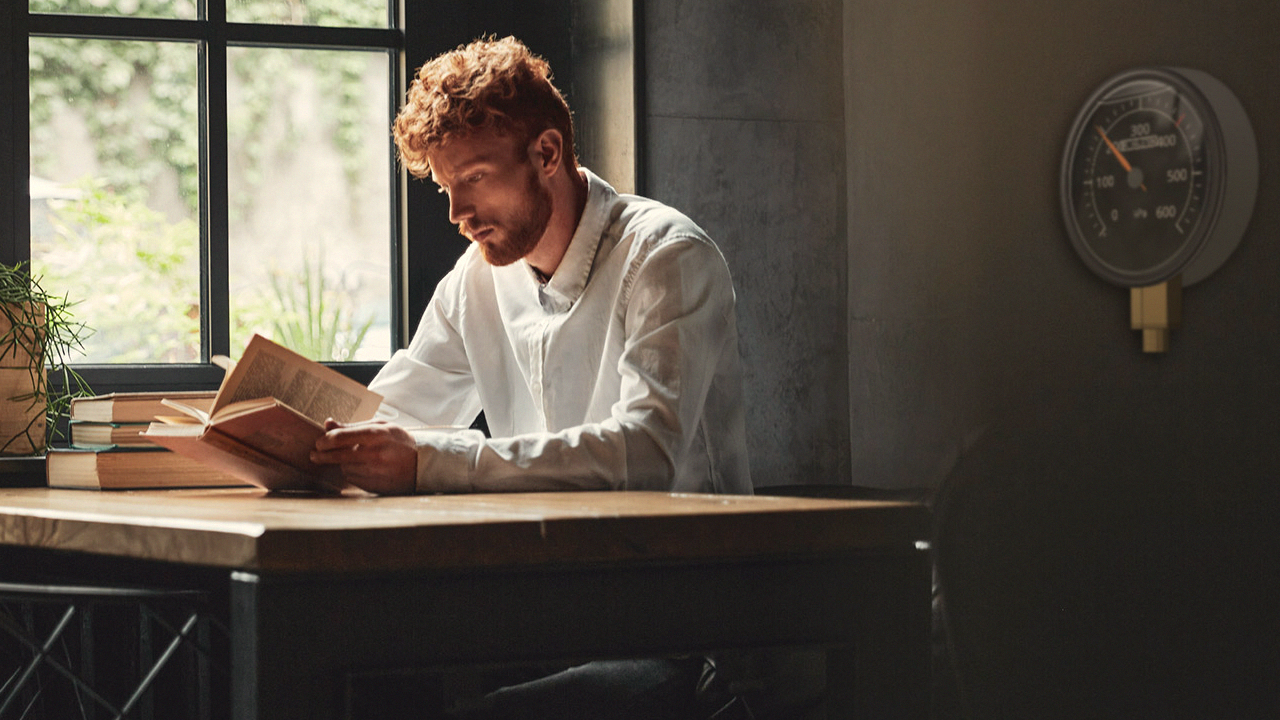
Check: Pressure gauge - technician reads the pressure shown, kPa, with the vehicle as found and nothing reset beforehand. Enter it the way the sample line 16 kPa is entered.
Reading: 200 kPa
